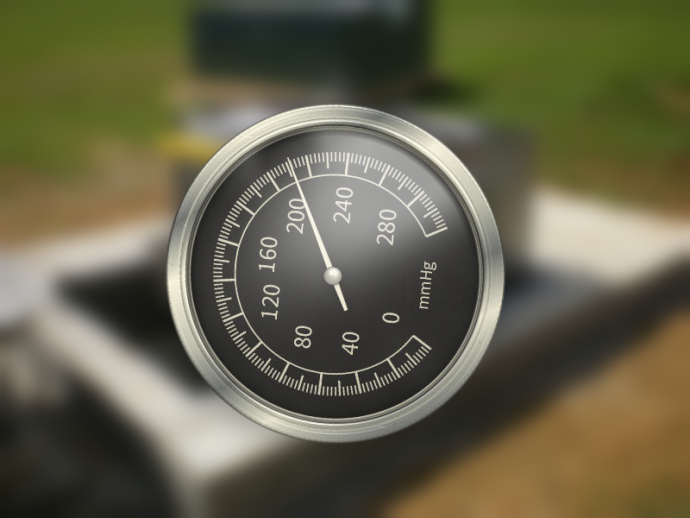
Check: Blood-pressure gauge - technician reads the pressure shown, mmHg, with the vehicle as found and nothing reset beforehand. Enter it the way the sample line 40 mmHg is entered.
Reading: 212 mmHg
